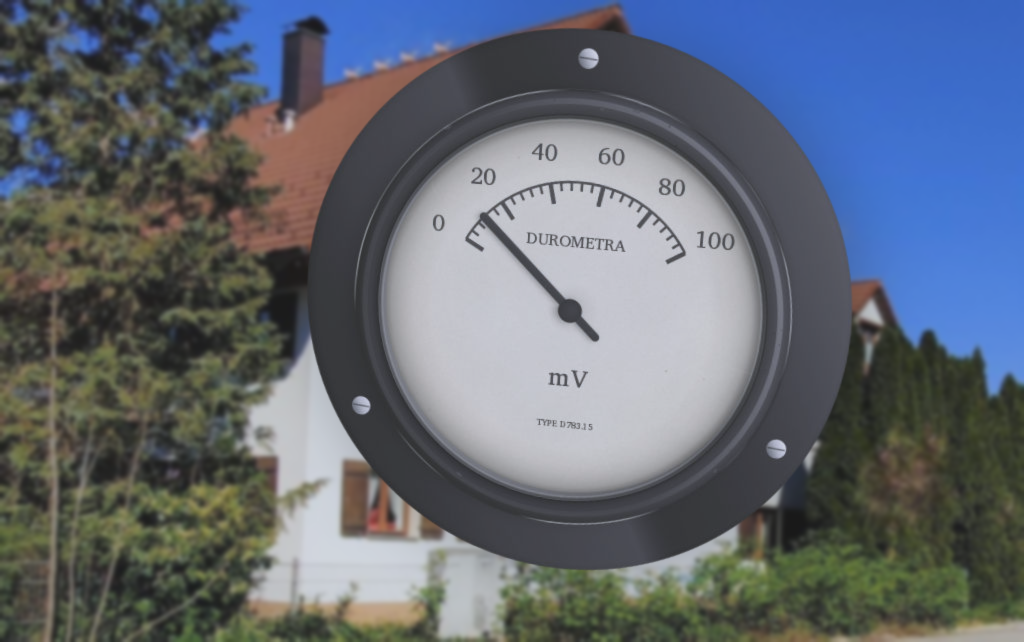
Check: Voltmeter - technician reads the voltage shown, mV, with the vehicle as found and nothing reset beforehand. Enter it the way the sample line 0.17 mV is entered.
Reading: 12 mV
